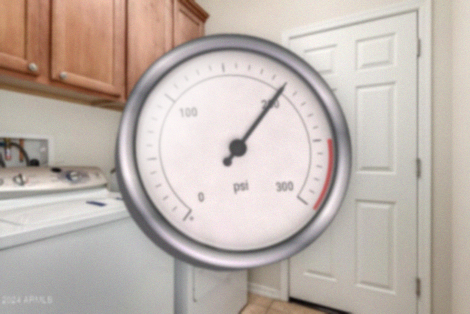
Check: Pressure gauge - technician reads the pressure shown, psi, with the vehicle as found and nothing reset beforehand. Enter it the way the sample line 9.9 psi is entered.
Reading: 200 psi
